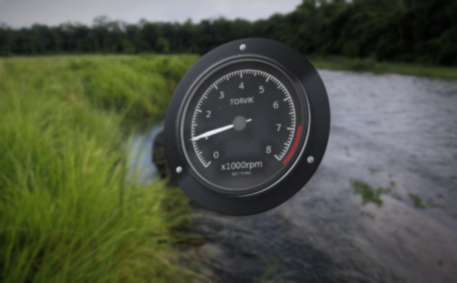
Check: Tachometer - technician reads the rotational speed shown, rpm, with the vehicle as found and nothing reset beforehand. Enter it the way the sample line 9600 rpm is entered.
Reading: 1000 rpm
